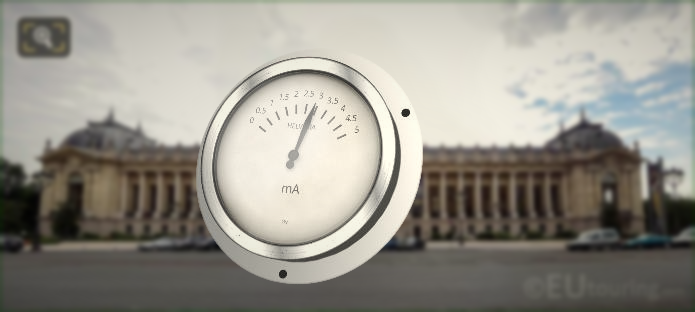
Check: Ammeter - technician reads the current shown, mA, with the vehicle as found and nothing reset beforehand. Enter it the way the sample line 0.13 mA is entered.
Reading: 3 mA
